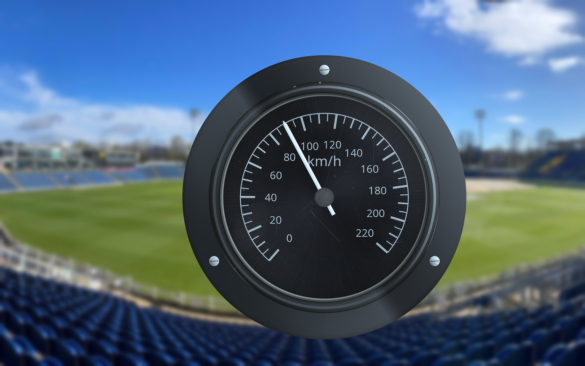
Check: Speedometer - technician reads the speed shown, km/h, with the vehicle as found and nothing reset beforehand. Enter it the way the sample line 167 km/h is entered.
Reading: 90 km/h
